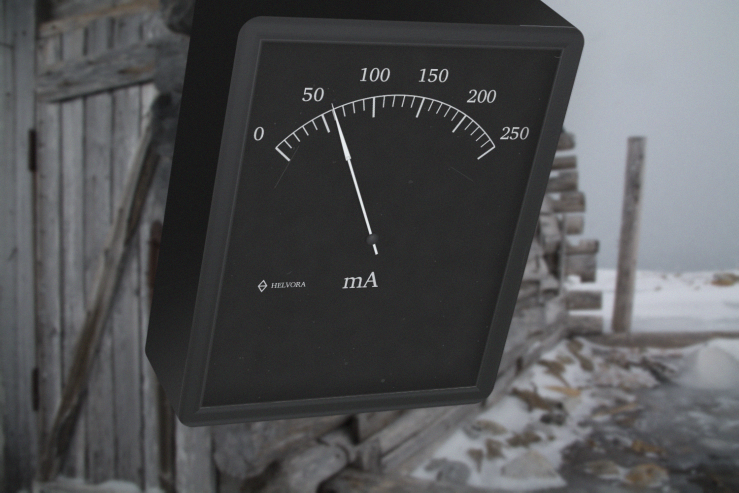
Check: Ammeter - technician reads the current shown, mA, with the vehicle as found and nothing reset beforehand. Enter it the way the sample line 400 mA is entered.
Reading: 60 mA
